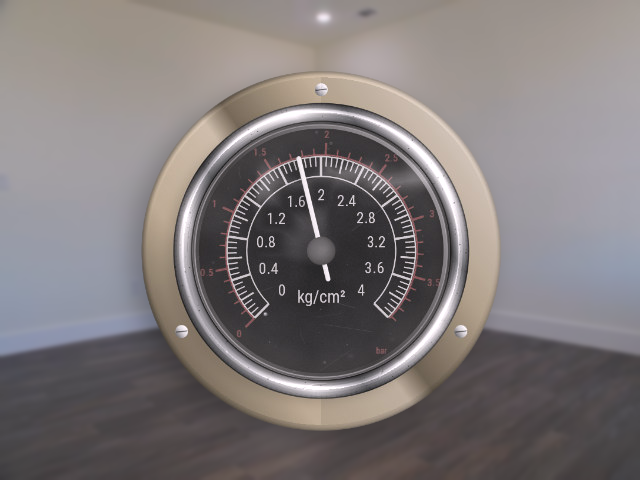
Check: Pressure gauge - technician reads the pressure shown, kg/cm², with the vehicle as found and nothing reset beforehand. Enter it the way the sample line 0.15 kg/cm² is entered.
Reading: 1.8 kg/cm²
